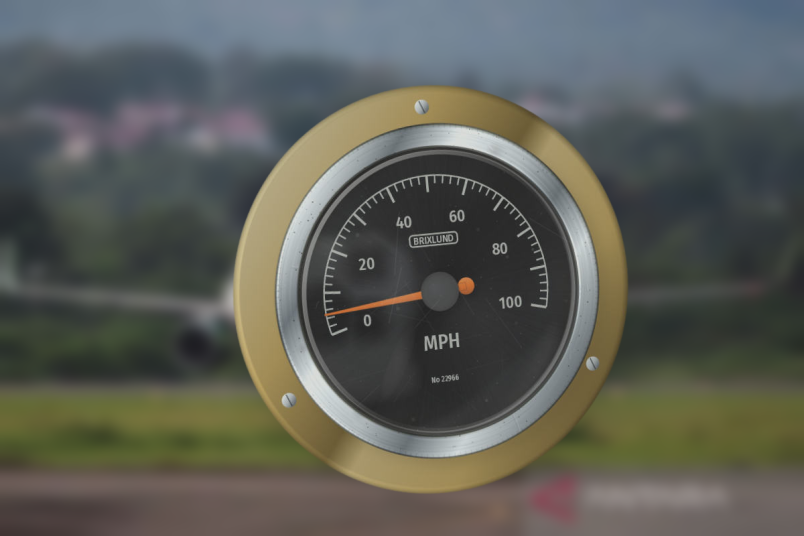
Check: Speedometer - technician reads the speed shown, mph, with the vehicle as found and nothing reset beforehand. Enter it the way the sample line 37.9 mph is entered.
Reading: 5 mph
